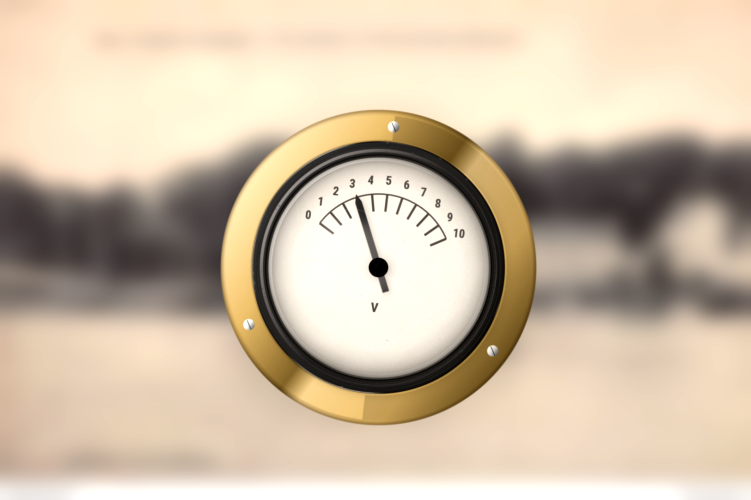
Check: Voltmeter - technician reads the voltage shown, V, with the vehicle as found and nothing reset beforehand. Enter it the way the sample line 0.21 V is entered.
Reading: 3 V
